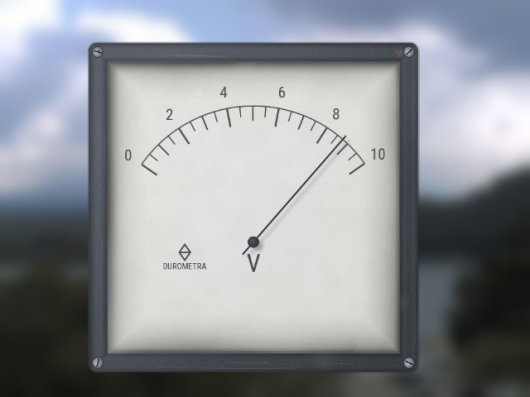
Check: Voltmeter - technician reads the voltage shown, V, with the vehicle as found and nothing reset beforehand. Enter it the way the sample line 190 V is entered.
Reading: 8.75 V
